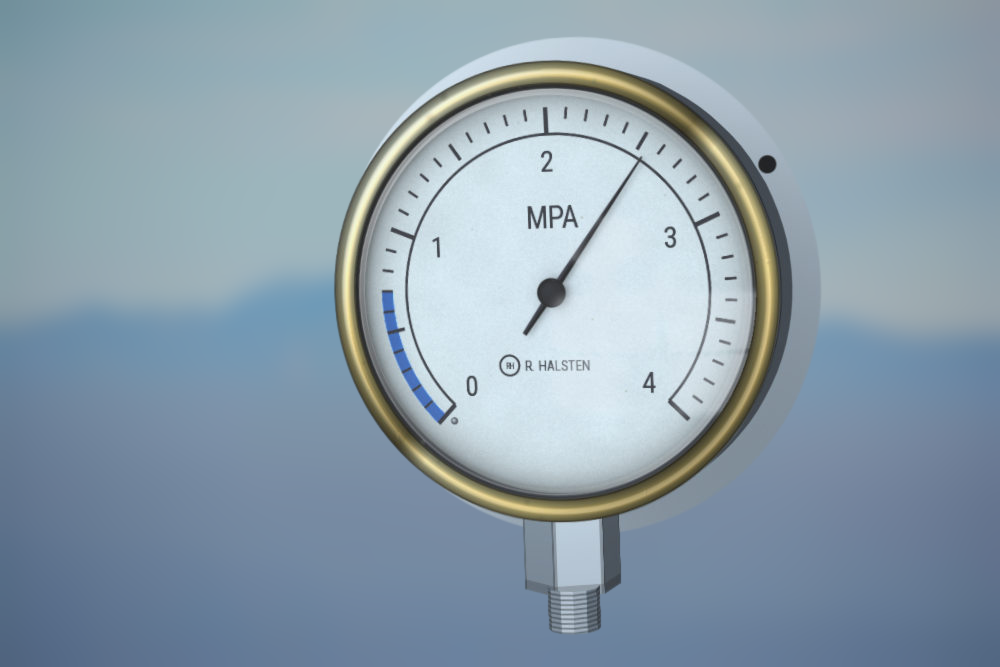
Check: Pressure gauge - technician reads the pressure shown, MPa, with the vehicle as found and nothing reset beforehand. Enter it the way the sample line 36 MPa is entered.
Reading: 2.55 MPa
